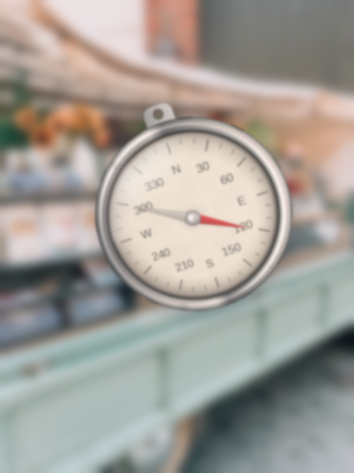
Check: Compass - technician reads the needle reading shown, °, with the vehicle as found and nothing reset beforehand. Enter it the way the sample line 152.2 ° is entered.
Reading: 120 °
